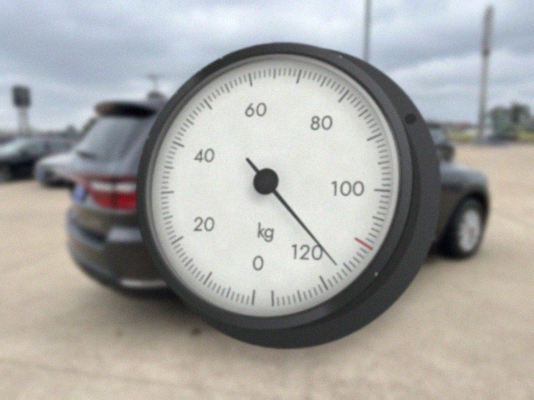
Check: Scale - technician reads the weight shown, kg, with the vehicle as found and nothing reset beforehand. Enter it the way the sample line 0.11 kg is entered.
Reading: 116 kg
